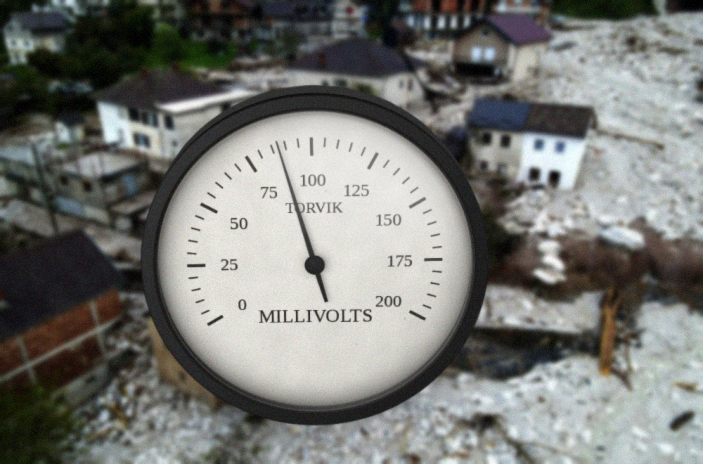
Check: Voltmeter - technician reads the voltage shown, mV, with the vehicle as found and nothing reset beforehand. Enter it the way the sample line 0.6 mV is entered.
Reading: 87.5 mV
